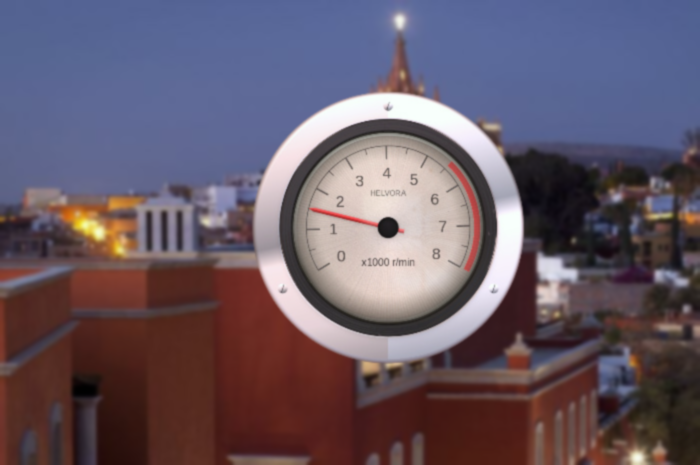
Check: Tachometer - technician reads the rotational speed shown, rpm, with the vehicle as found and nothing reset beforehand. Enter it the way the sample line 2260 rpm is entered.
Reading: 1500 rpm
